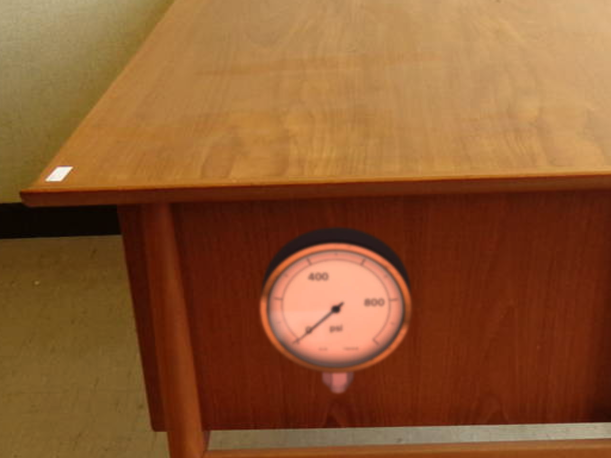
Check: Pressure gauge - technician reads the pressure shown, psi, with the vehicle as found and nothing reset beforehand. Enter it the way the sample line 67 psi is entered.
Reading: 0 psi
